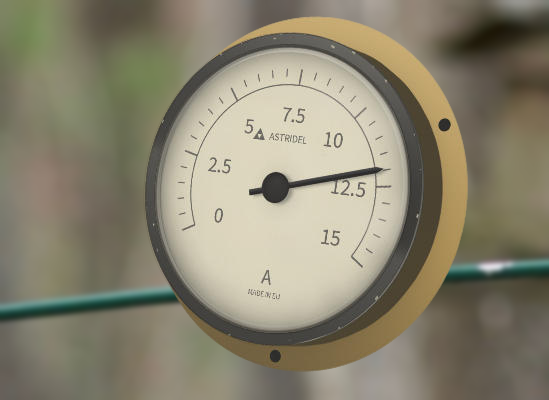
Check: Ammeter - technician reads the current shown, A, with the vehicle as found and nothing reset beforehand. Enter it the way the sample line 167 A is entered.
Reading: 12 A
